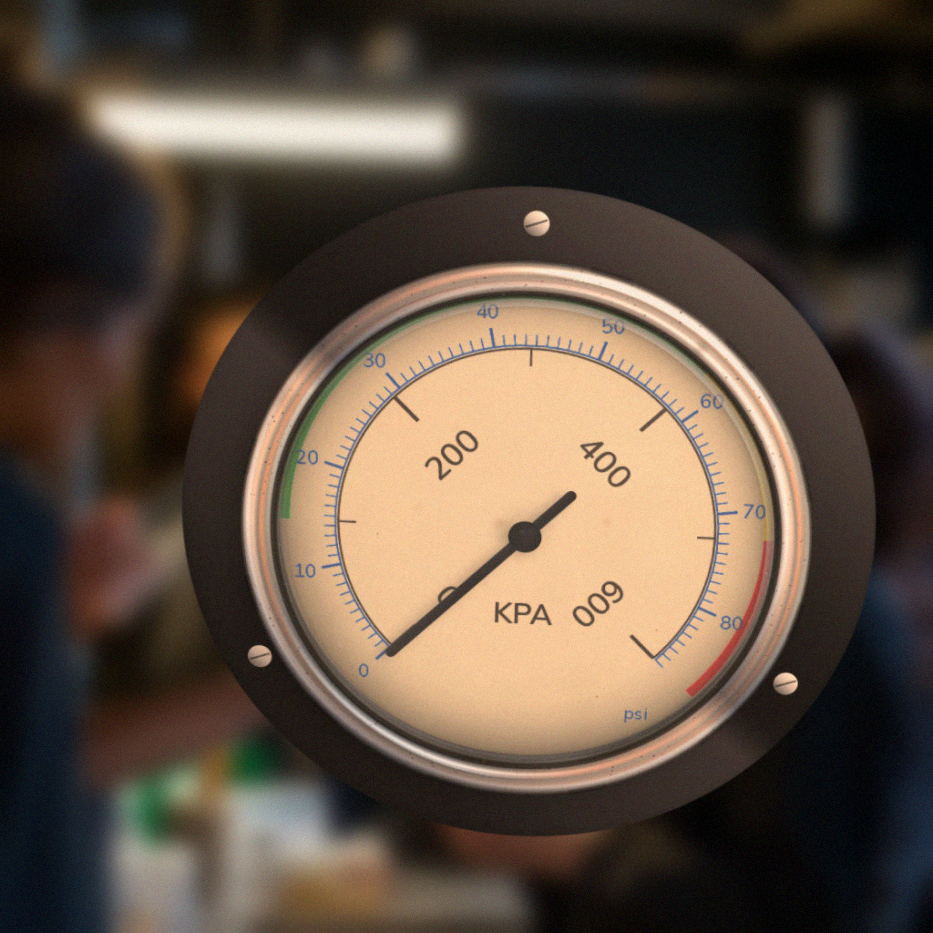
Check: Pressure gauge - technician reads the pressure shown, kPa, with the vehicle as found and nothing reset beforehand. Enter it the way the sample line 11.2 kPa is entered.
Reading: 0 kPa
